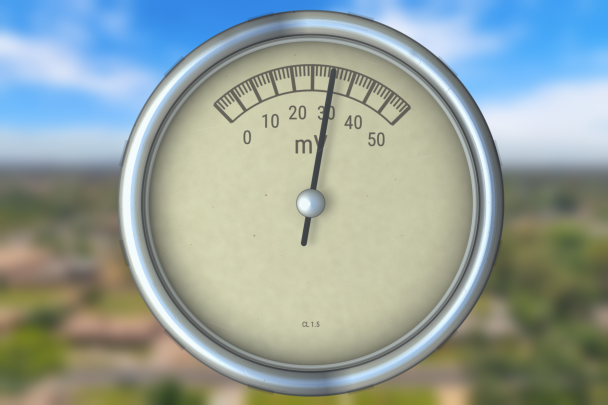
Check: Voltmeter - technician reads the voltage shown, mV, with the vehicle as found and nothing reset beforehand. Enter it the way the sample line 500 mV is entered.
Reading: 30 mV
